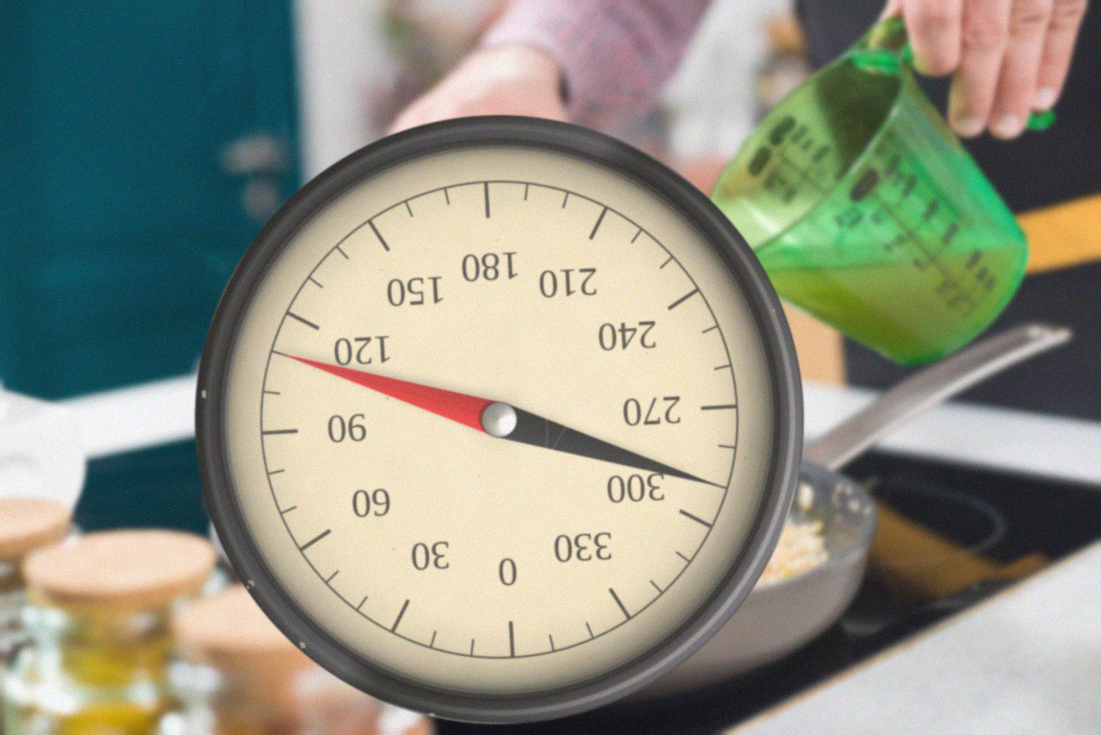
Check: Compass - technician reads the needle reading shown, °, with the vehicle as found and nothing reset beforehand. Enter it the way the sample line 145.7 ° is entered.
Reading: 110 °
